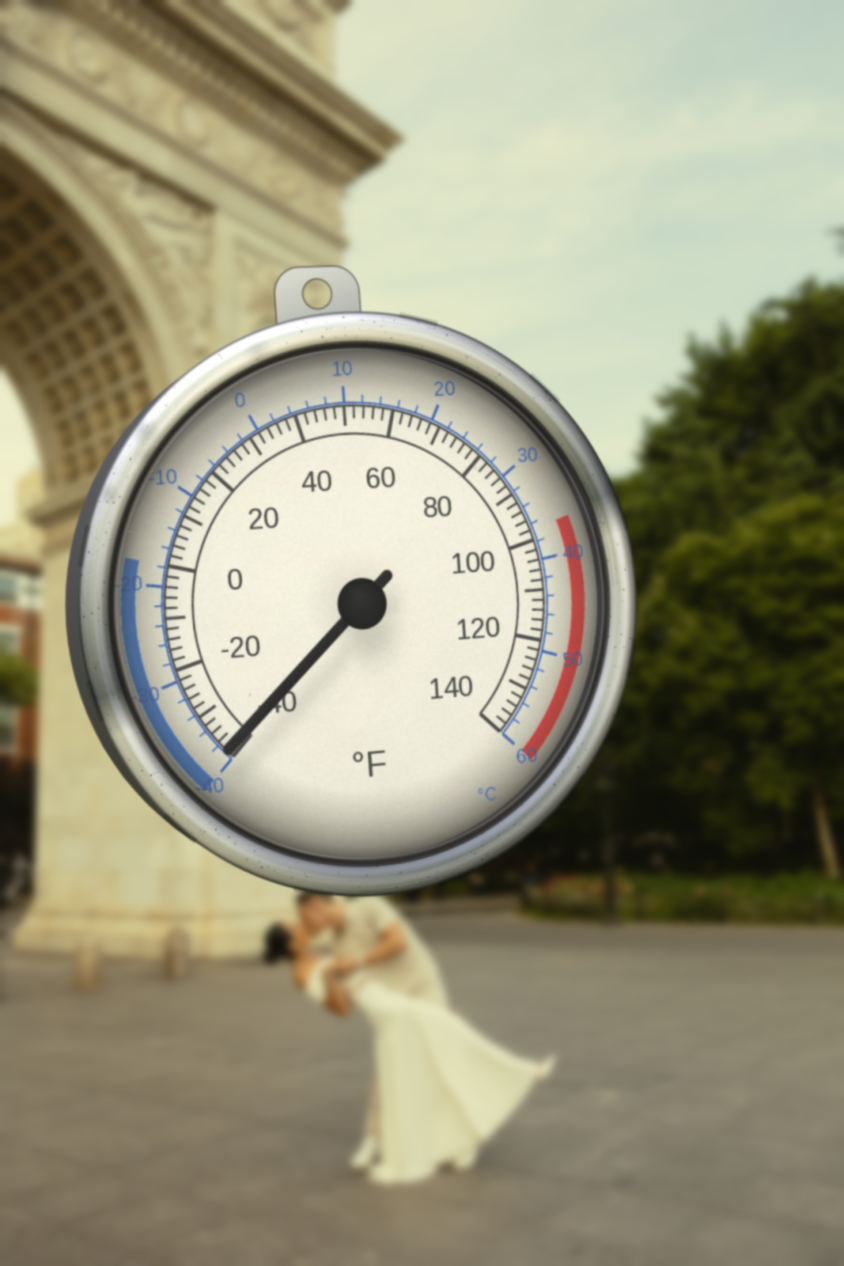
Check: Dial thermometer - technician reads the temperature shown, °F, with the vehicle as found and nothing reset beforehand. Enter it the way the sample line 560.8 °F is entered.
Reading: -38 °F
